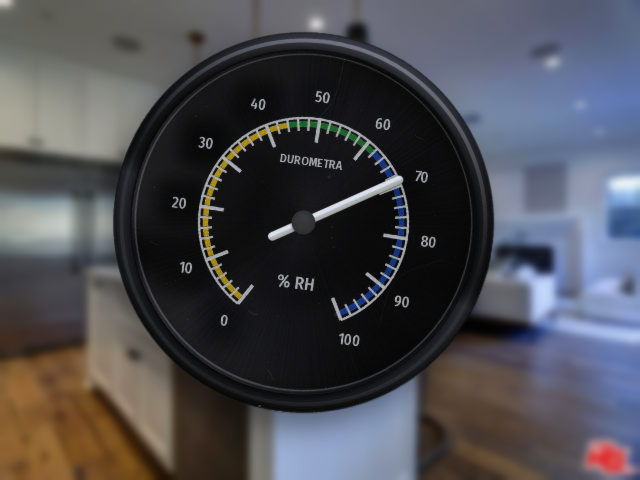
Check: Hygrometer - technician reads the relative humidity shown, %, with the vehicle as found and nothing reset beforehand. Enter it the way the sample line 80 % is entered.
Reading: 69 %
